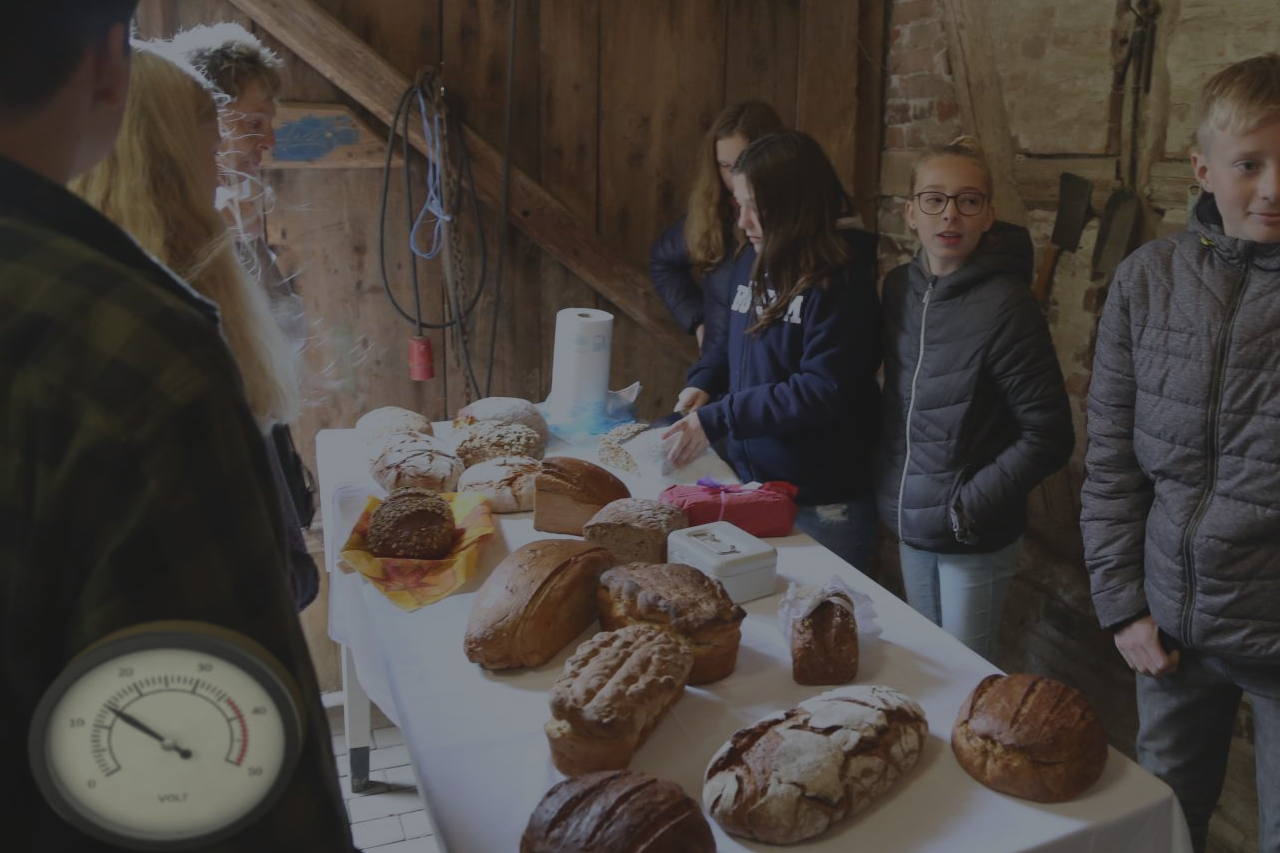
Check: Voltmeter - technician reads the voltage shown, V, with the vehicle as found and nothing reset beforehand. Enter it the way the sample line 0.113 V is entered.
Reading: 15 V
